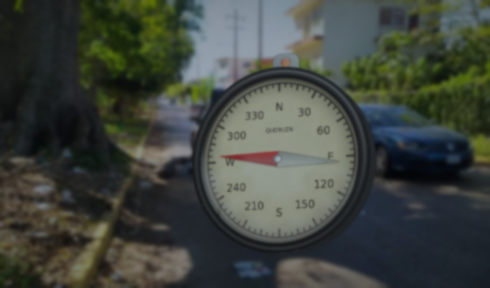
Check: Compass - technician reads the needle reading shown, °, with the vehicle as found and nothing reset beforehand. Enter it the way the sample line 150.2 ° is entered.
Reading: 275 °
